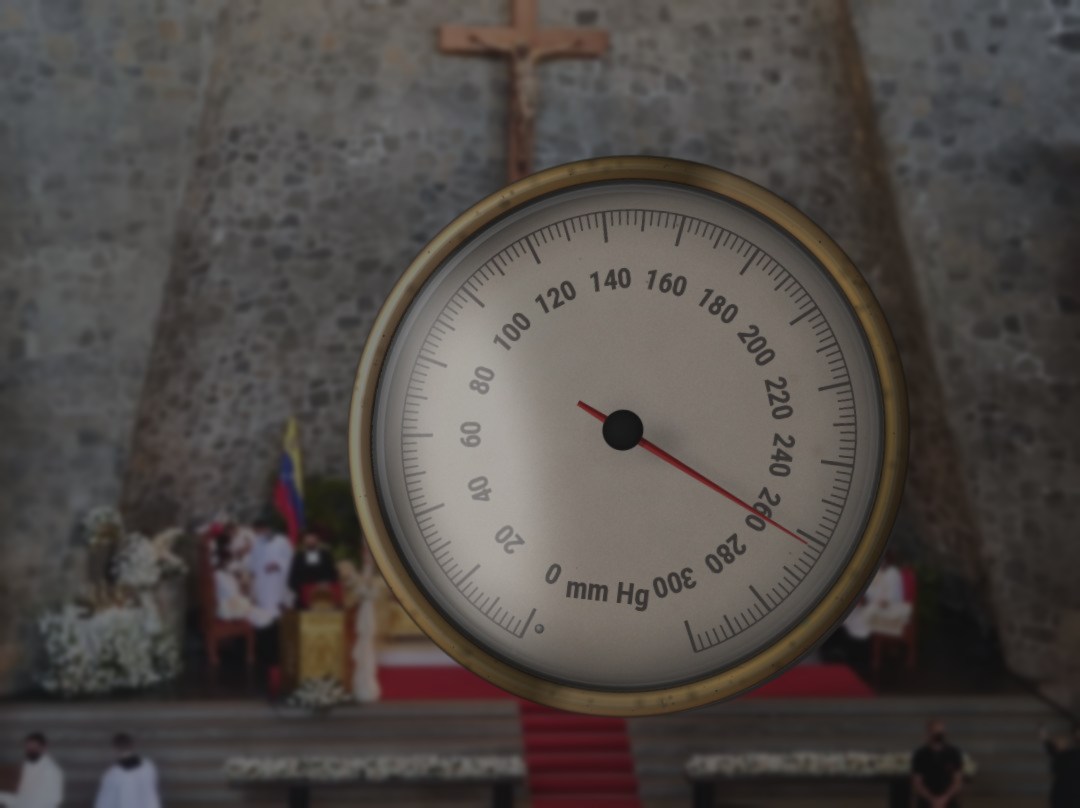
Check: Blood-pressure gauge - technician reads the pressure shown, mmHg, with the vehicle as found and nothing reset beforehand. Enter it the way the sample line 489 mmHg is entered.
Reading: 262 mmHg
